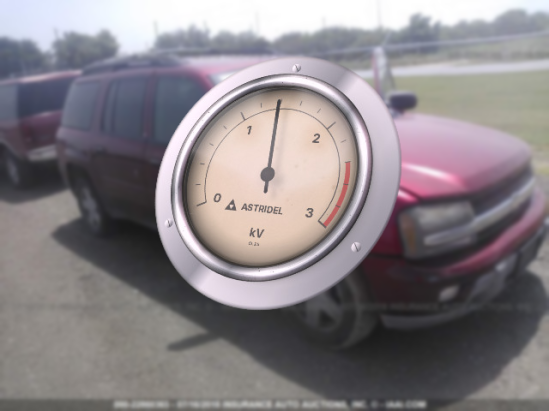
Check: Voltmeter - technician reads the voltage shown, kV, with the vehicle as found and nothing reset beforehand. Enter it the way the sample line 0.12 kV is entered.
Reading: 1.4 kV
